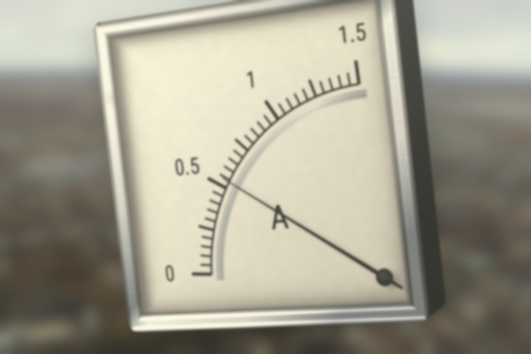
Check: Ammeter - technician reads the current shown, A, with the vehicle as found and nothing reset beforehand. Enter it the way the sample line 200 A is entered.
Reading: 0.55 A
